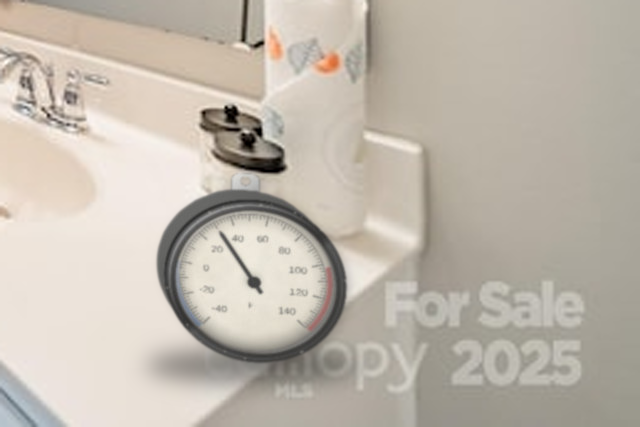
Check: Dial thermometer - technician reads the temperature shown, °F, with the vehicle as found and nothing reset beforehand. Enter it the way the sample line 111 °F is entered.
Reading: 30 °F
